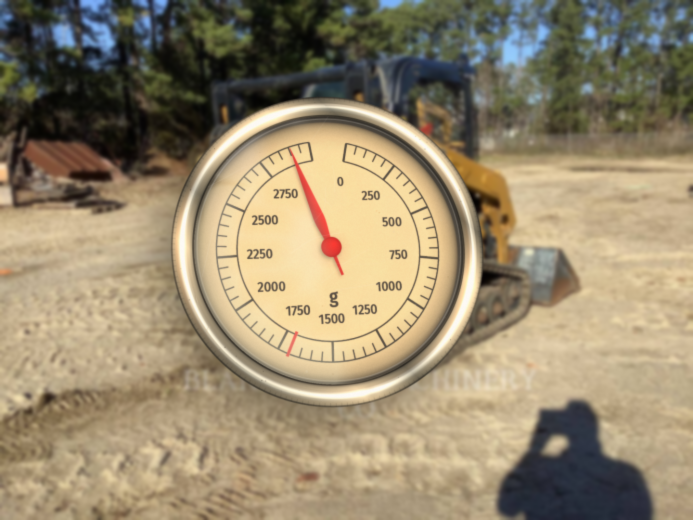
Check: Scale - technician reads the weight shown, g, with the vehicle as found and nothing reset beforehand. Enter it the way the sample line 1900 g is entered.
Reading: 2900 g
